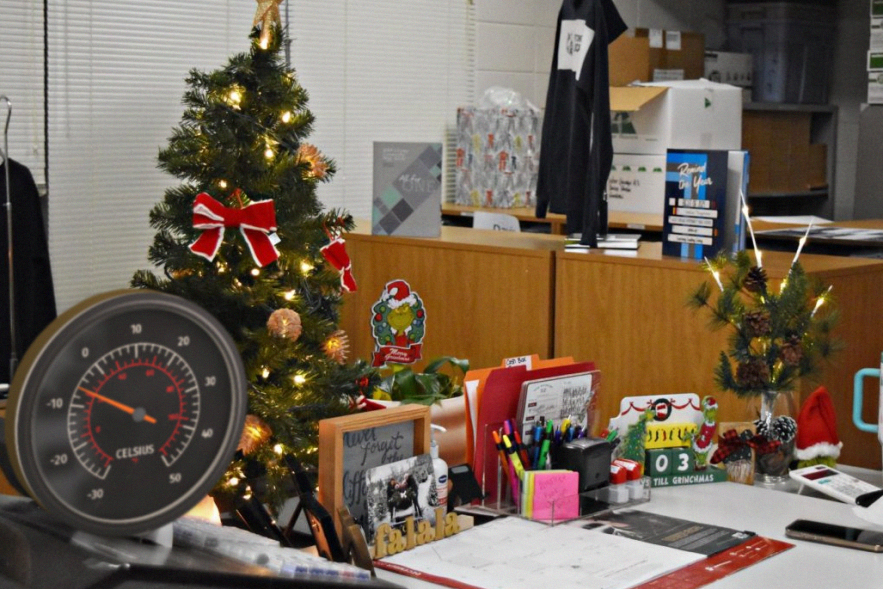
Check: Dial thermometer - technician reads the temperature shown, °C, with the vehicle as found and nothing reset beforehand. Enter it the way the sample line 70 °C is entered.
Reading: -6 °C
